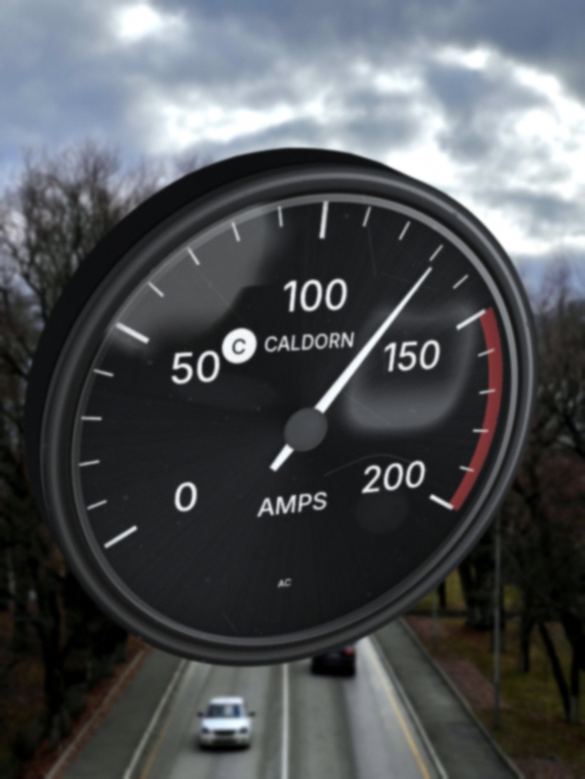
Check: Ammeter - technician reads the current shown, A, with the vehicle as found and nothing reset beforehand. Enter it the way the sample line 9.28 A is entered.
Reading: 130 A
